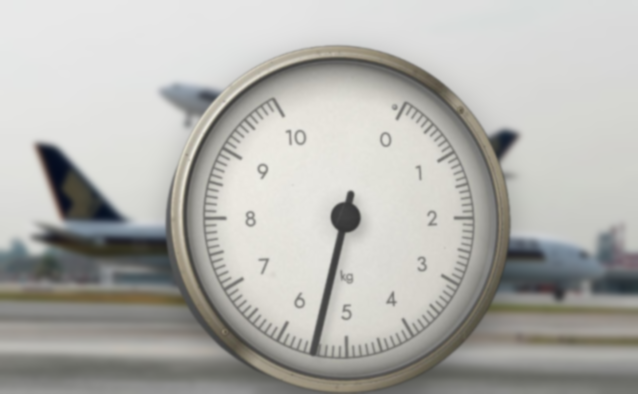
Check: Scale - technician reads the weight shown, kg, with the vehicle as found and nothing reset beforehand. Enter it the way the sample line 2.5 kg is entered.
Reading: 5.5 kg
